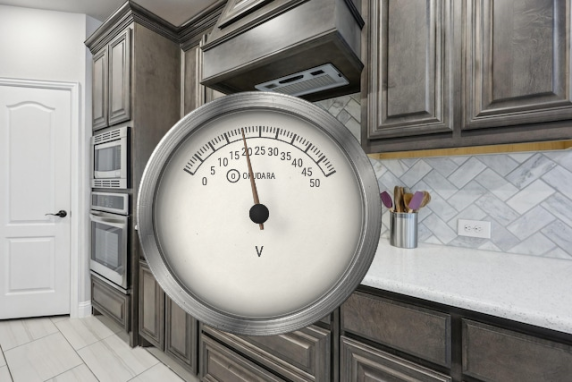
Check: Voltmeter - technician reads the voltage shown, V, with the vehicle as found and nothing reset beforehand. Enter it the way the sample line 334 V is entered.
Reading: 20 V
